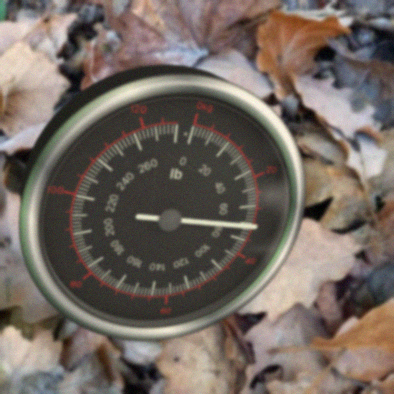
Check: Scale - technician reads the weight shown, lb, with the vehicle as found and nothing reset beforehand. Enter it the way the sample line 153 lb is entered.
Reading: 70 lb
